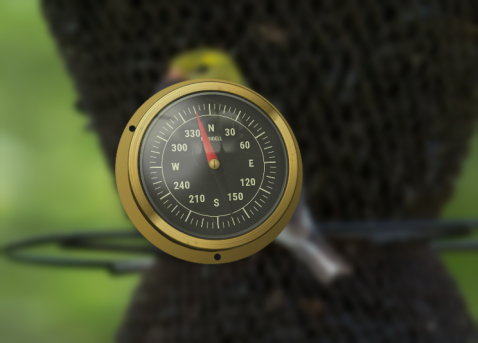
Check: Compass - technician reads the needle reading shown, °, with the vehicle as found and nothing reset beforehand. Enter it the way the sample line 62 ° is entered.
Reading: 345 °
